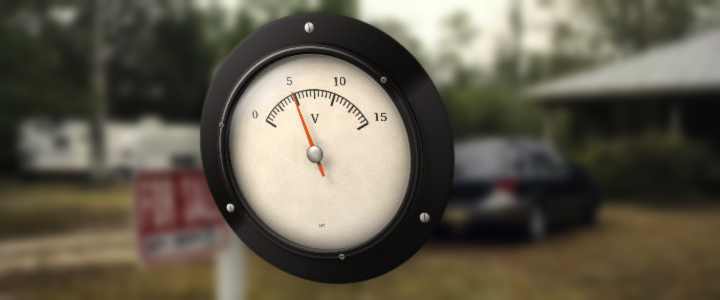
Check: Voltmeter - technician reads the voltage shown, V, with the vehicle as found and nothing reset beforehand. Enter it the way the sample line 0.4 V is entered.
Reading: 5 V
